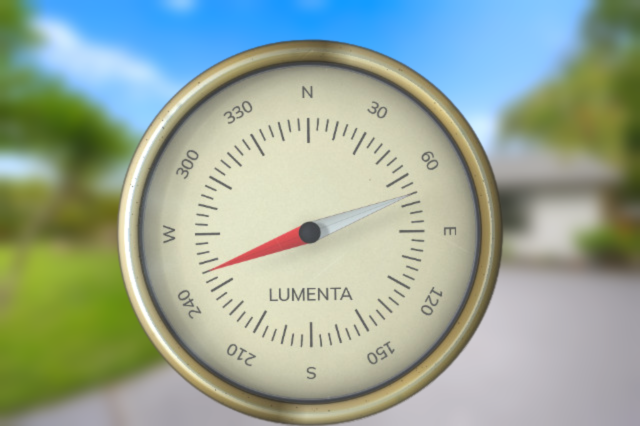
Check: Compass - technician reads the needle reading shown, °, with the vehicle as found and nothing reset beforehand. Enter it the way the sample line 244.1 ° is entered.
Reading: 250 °
